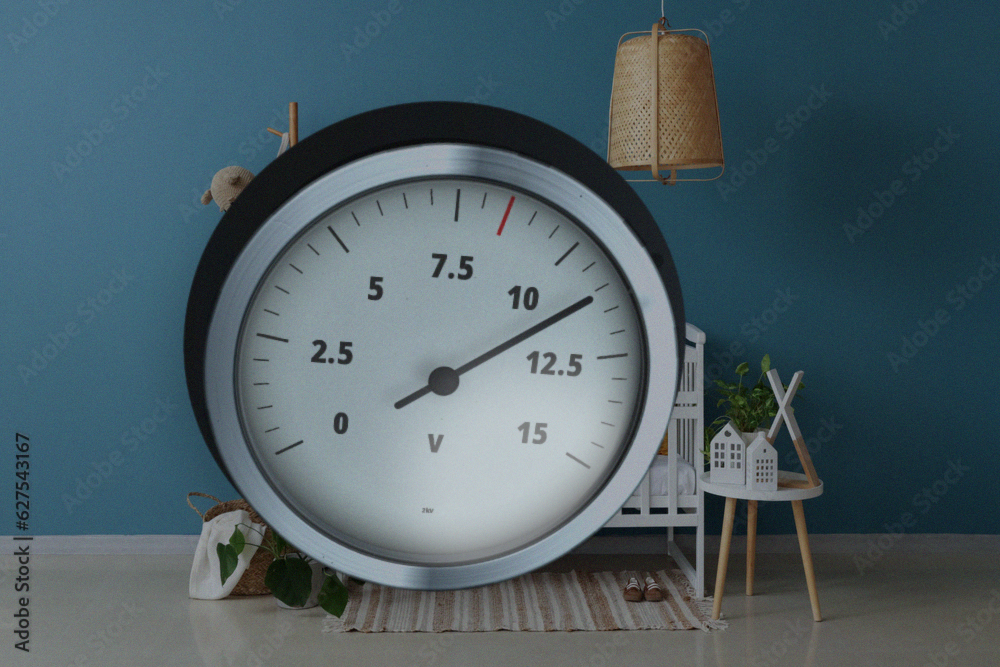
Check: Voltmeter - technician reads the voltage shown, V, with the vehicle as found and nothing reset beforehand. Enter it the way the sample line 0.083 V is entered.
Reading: 11 V
